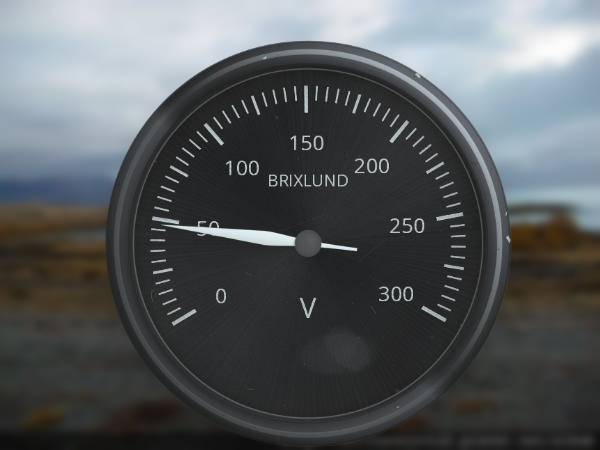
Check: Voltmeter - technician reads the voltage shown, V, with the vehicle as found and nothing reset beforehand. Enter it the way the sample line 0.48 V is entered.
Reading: 47.5 V
